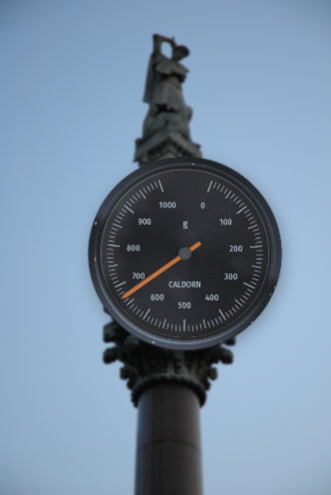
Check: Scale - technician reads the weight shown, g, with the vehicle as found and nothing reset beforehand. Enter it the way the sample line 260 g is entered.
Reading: 670 g
